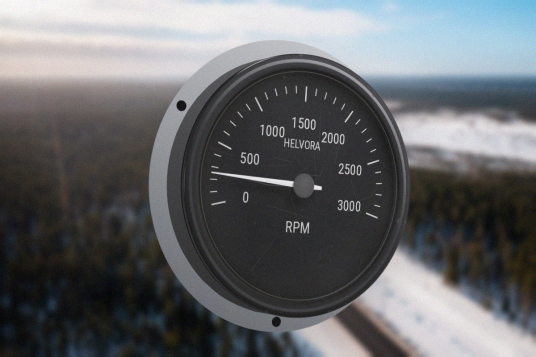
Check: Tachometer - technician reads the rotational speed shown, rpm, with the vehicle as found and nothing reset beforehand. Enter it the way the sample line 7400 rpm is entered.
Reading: 250 rpm
